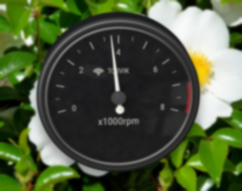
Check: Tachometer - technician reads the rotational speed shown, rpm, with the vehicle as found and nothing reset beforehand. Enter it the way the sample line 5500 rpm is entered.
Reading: 3750 rpm
